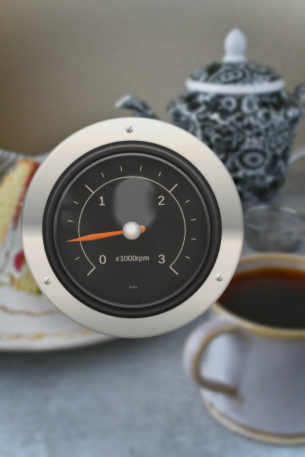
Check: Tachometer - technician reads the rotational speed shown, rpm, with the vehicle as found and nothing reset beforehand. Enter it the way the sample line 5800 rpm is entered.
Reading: 400 rpm
